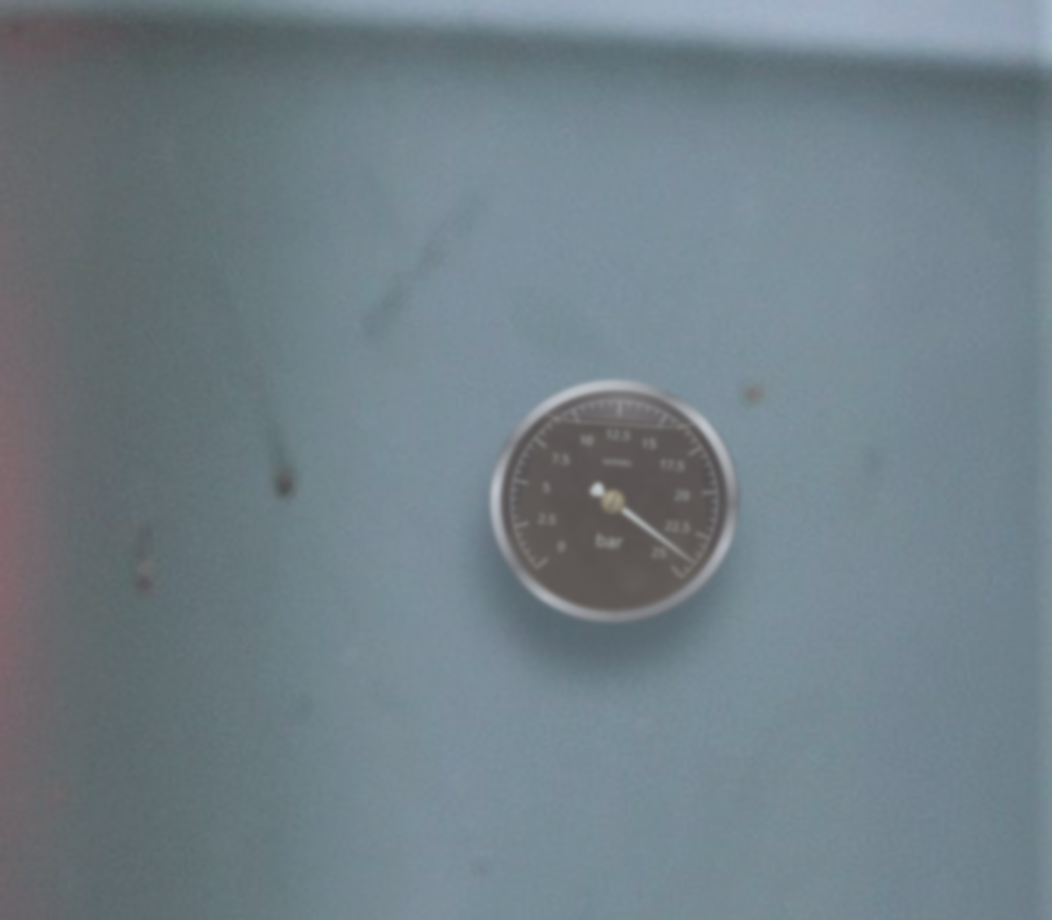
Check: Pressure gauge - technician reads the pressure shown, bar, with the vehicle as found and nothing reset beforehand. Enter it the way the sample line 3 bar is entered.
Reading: 24 bar
